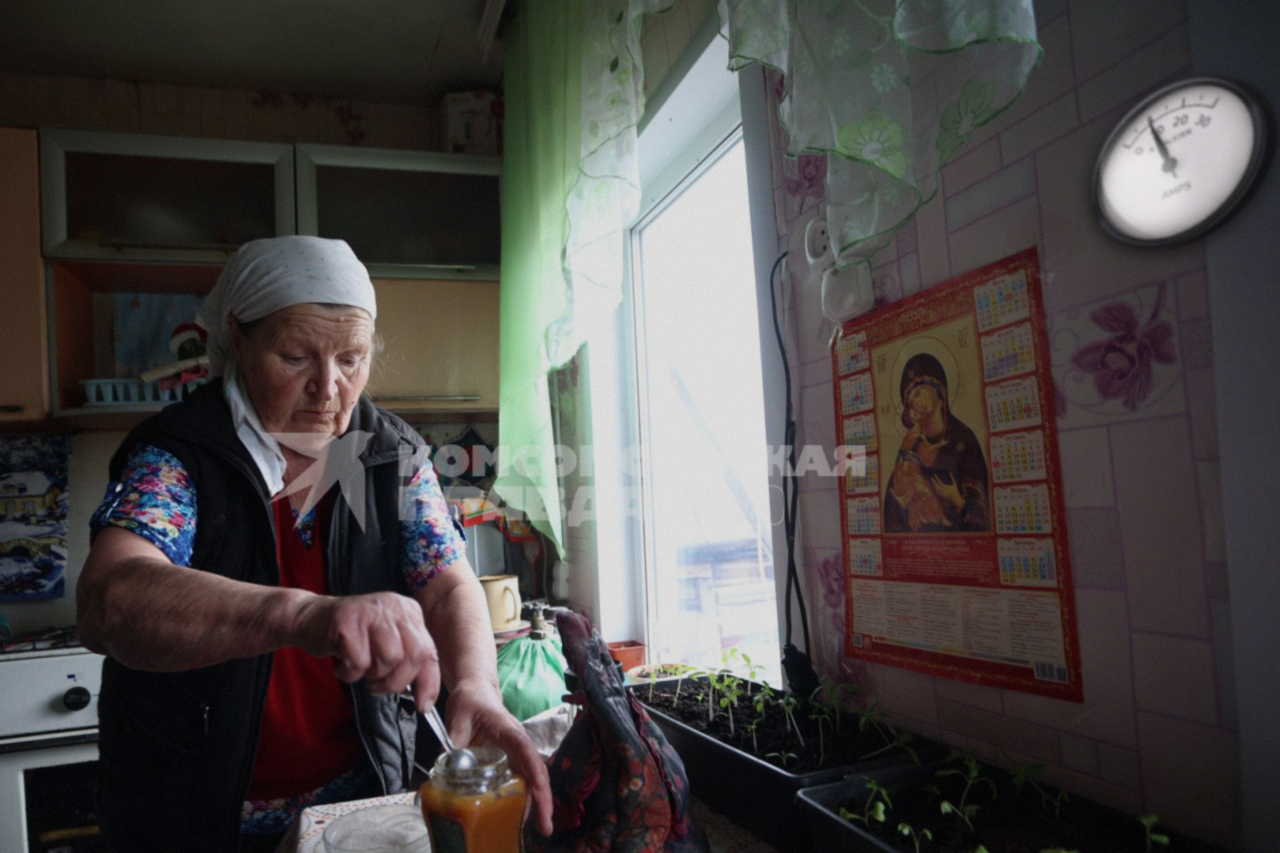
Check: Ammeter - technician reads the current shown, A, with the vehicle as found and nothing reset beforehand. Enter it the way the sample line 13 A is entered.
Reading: 10 A
